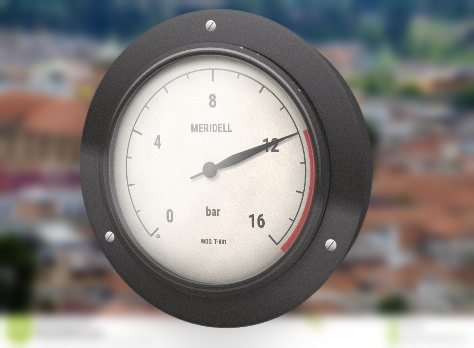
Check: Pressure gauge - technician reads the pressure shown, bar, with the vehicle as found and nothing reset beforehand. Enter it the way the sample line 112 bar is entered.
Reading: 12 bar
